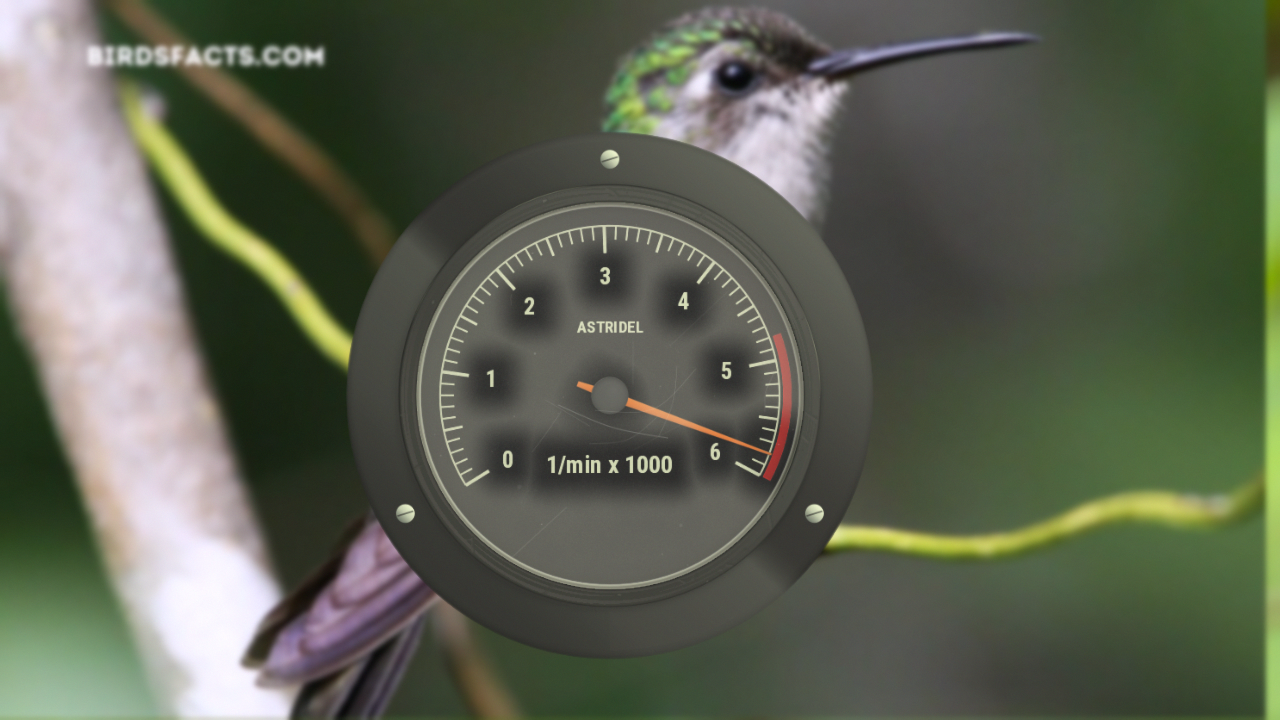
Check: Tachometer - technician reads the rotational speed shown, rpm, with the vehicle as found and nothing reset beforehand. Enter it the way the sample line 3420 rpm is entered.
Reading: 5800 rpm
